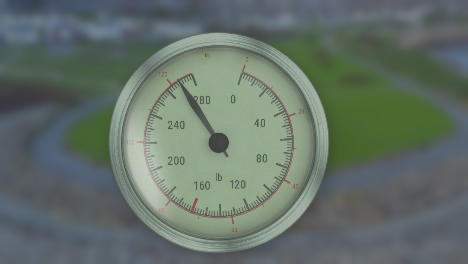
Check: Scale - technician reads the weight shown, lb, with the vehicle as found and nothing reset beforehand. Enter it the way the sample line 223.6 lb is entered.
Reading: 270 lb
